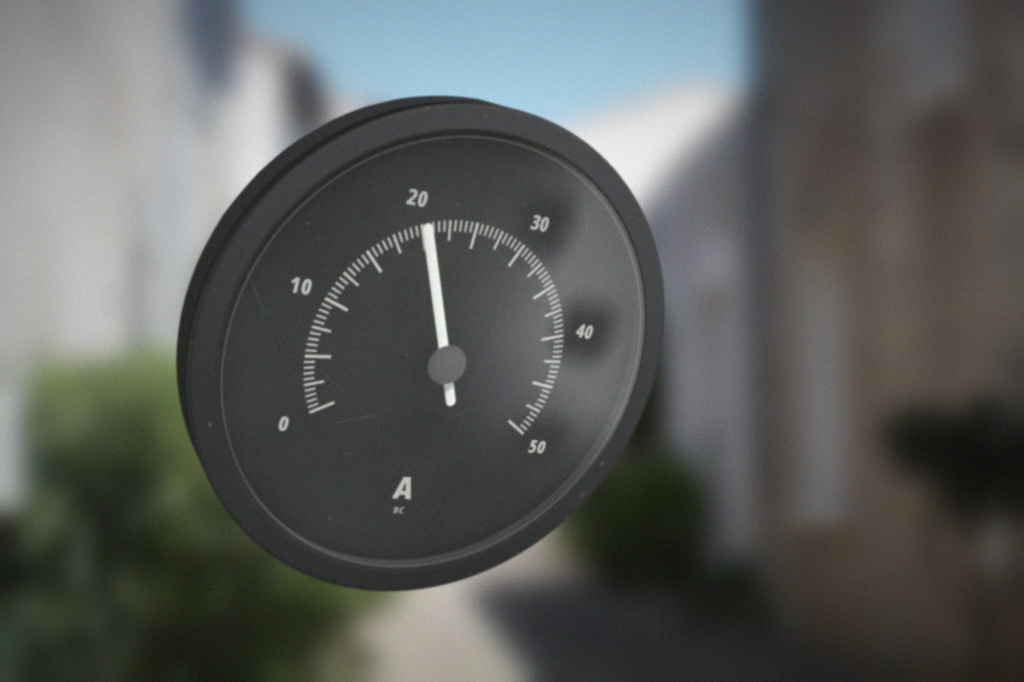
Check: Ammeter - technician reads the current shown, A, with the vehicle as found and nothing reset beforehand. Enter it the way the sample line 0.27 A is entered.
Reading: 20 A
